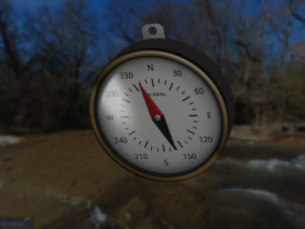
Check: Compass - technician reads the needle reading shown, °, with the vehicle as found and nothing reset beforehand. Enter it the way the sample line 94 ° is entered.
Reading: 340 °
